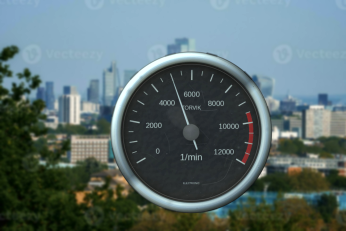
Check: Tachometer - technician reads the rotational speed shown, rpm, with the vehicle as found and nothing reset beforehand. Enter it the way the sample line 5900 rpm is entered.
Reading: 5000 rpm
